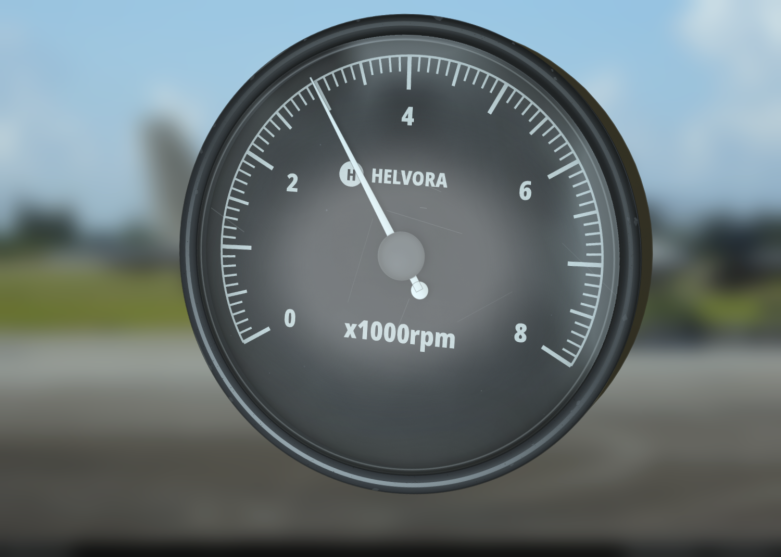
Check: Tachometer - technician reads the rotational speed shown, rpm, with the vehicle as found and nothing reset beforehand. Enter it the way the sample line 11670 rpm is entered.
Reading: 3000 rpm
